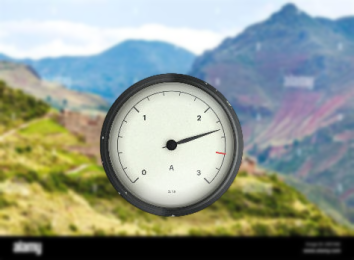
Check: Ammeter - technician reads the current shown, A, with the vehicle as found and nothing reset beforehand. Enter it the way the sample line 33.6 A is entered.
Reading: 2.3 A
